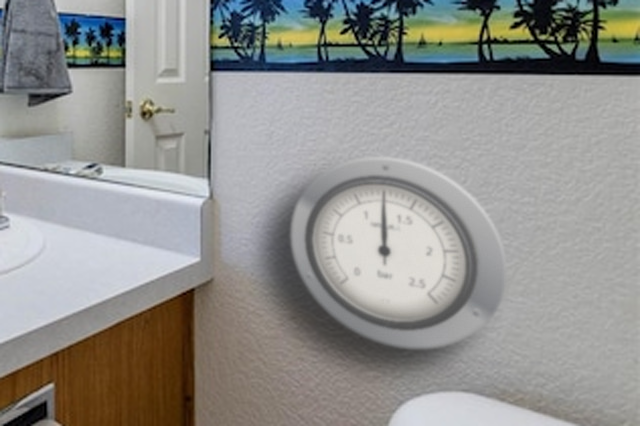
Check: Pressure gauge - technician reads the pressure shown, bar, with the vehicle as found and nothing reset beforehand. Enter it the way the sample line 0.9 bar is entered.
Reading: 1.25 bar
